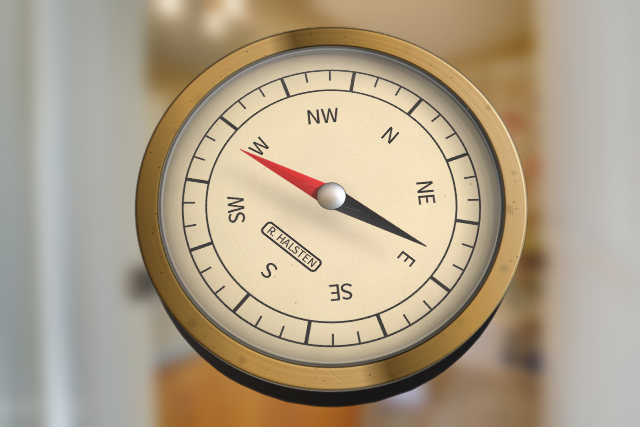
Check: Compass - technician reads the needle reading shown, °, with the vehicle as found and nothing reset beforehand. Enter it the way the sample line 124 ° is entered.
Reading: 260 °
